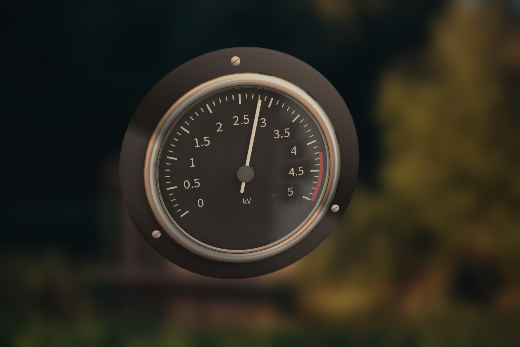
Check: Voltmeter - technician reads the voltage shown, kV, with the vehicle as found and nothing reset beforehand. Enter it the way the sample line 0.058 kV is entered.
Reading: 2.8 kV
